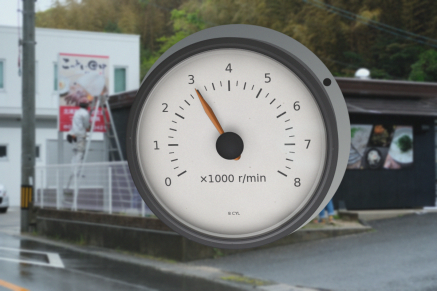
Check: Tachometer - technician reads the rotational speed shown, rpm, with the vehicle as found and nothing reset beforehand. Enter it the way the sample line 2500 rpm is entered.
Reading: 3000 rpm
